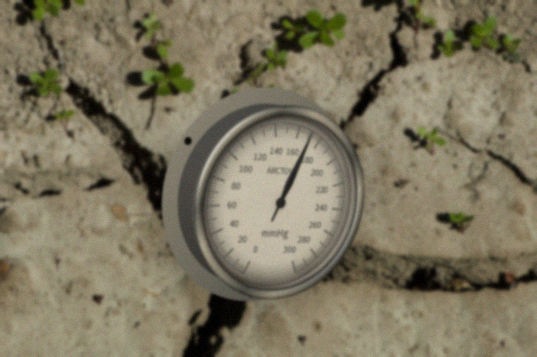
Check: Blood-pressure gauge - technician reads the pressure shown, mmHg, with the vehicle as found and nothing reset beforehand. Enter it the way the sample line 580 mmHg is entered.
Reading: 170 mmHg
